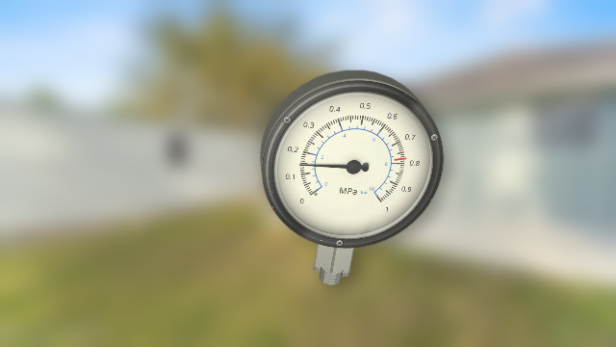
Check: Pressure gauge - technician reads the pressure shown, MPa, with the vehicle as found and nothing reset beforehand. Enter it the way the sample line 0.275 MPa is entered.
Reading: 0.15 MPa
